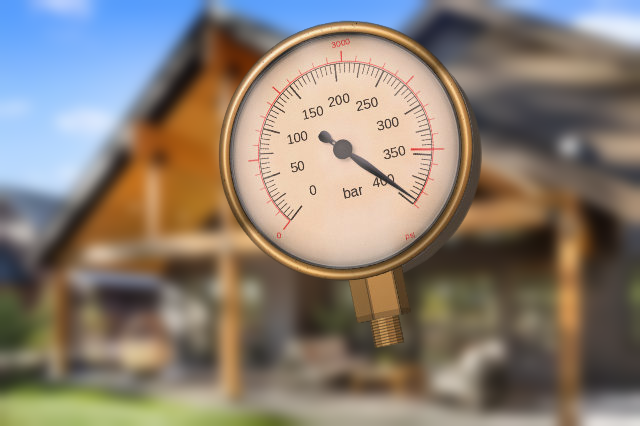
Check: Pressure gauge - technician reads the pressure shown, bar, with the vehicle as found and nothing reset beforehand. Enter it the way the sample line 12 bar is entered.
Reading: 395 bar
